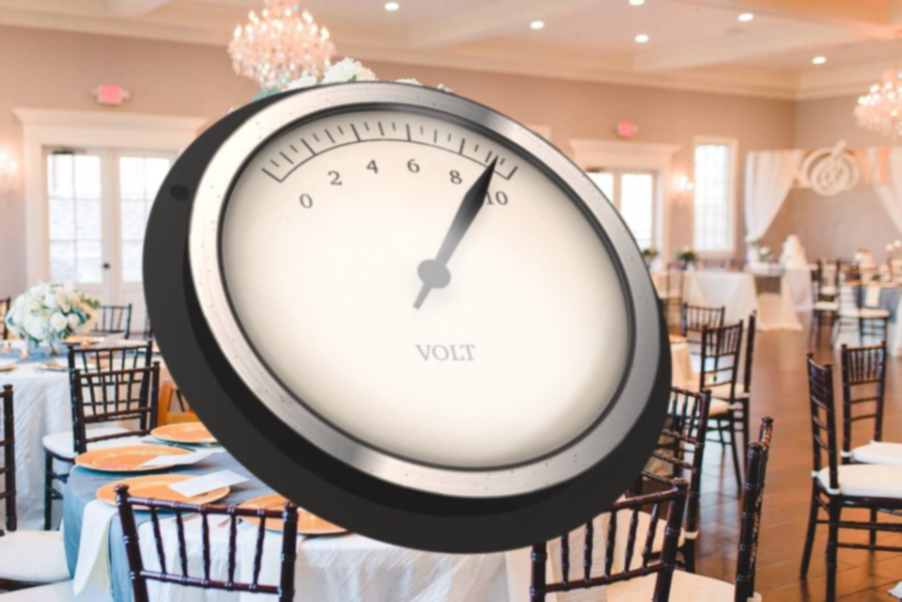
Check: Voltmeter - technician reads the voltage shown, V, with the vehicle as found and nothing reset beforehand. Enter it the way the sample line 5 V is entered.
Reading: 9.25 V
